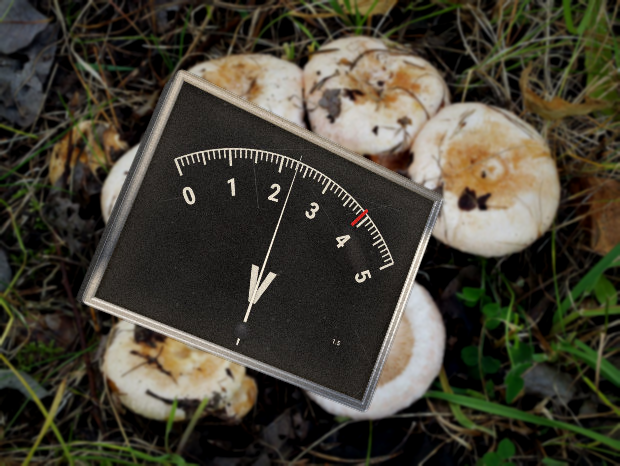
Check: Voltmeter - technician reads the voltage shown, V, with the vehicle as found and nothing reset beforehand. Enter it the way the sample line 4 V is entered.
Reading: 2.3 V
